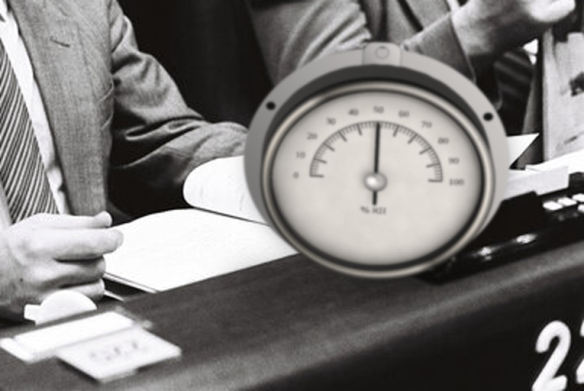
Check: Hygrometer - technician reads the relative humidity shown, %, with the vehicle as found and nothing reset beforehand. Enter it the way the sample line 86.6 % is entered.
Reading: 50 %
